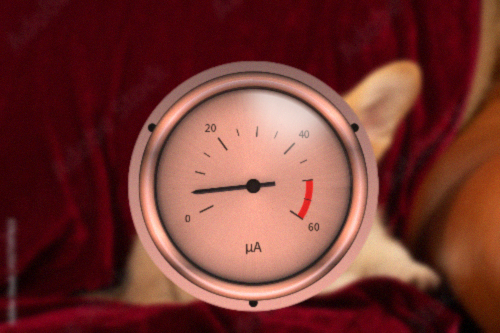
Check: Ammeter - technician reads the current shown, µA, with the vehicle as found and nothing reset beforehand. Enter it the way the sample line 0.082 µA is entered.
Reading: 5 µA
